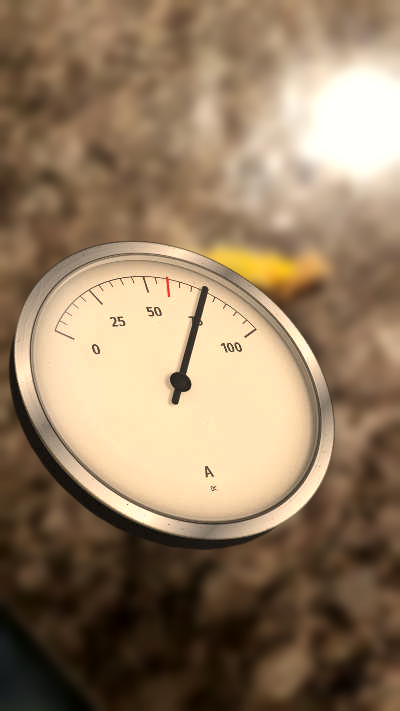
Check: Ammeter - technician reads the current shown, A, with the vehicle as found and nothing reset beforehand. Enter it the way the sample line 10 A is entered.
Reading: 75 A
